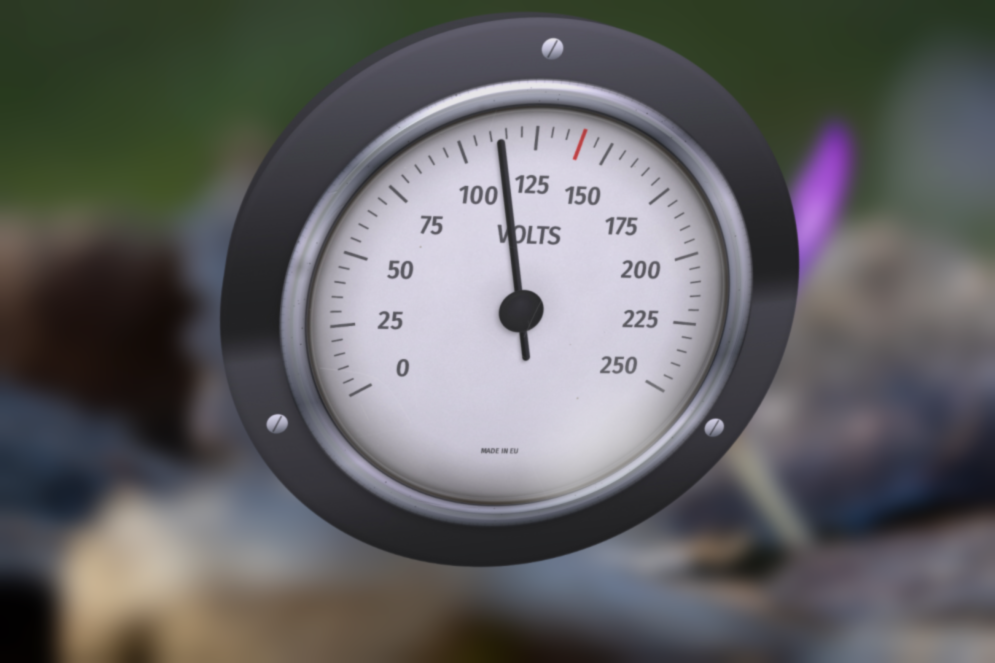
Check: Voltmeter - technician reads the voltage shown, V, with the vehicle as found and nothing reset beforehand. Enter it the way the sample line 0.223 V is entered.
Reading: 112.5 V
